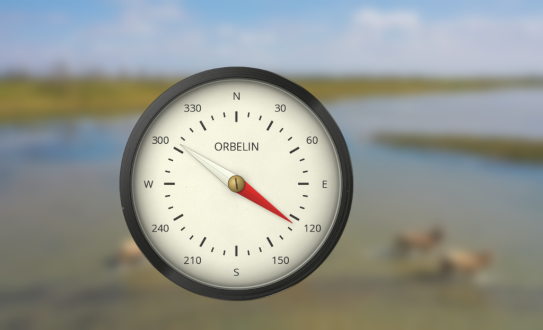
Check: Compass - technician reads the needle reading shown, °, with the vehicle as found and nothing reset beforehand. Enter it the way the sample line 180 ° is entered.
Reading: 125 °
